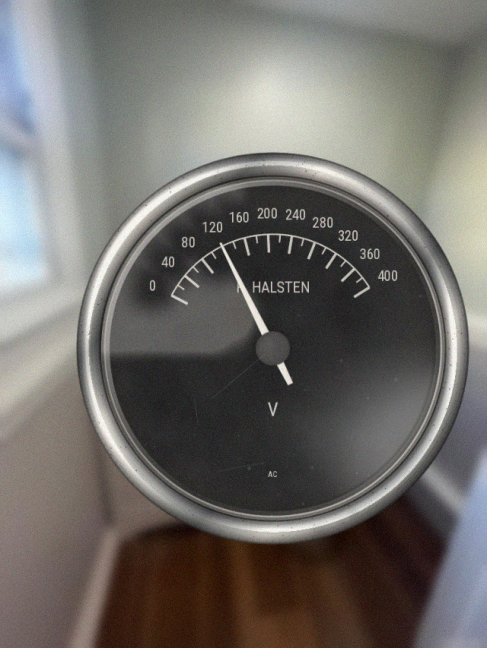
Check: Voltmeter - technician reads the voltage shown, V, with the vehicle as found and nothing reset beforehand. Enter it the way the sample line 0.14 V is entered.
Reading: 120 V
